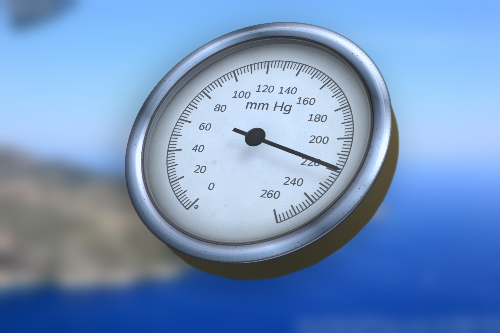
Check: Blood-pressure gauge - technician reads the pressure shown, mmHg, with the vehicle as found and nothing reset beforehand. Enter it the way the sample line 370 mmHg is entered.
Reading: 220 mmHg
